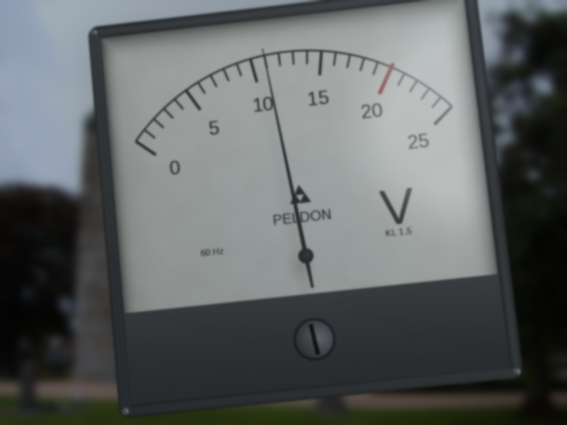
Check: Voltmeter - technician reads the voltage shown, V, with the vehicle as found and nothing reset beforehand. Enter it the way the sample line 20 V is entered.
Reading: 11 V
